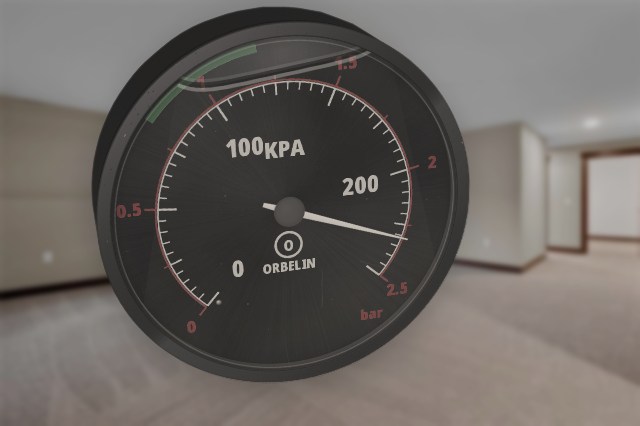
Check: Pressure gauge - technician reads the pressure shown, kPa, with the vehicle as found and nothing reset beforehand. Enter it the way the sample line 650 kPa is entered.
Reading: 230 kPa
